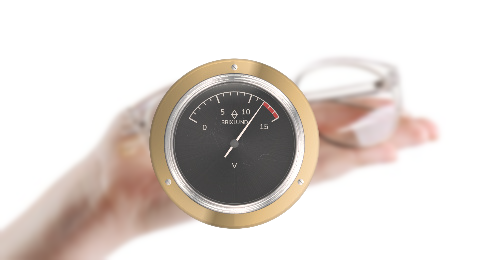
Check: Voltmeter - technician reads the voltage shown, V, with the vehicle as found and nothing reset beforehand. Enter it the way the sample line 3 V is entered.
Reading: 12 V
